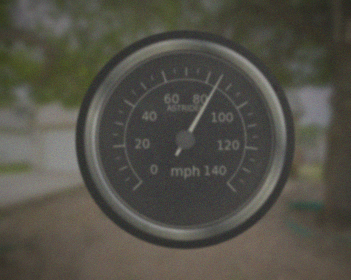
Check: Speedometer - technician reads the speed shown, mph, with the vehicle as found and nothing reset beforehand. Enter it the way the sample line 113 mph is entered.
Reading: 85 mph
